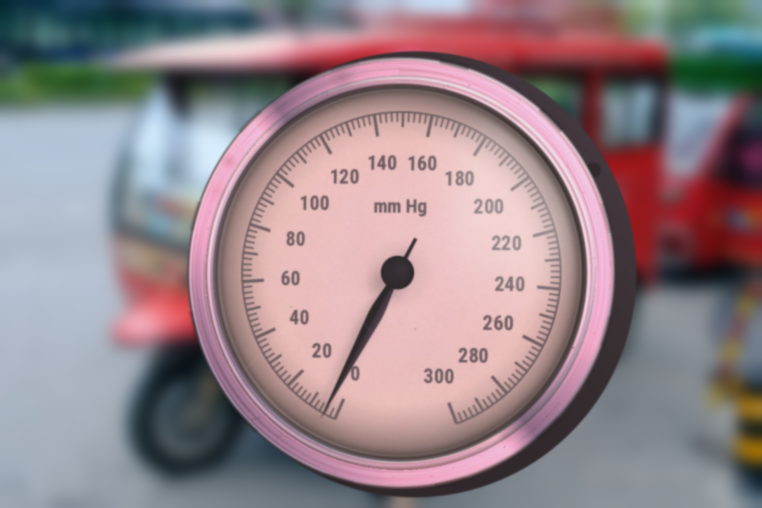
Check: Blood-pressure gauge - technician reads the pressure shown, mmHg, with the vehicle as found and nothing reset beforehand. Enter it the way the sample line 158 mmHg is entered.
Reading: 4 mmHg
